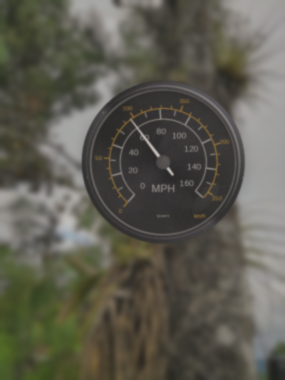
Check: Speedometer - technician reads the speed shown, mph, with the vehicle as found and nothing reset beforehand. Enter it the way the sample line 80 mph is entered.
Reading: 60 mph
